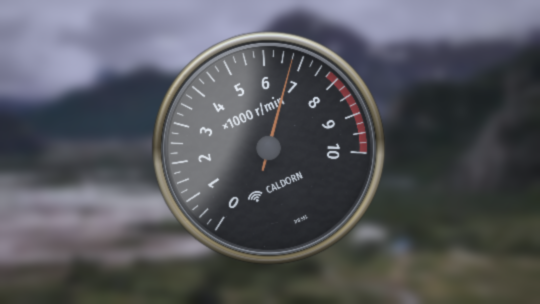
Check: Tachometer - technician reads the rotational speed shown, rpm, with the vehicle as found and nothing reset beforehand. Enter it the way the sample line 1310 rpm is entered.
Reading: 6750 rpm
